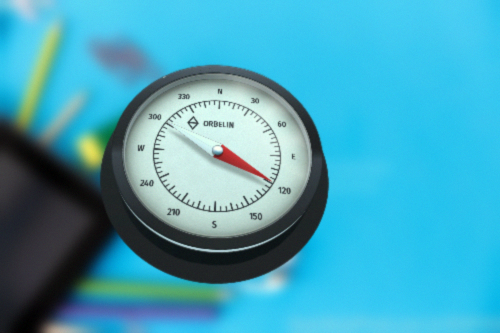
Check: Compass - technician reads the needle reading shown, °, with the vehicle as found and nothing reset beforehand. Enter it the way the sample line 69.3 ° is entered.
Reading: 120 °
